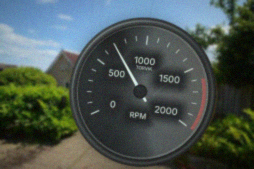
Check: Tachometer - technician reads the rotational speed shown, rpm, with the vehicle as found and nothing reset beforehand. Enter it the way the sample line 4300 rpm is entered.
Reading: 700 rpm
